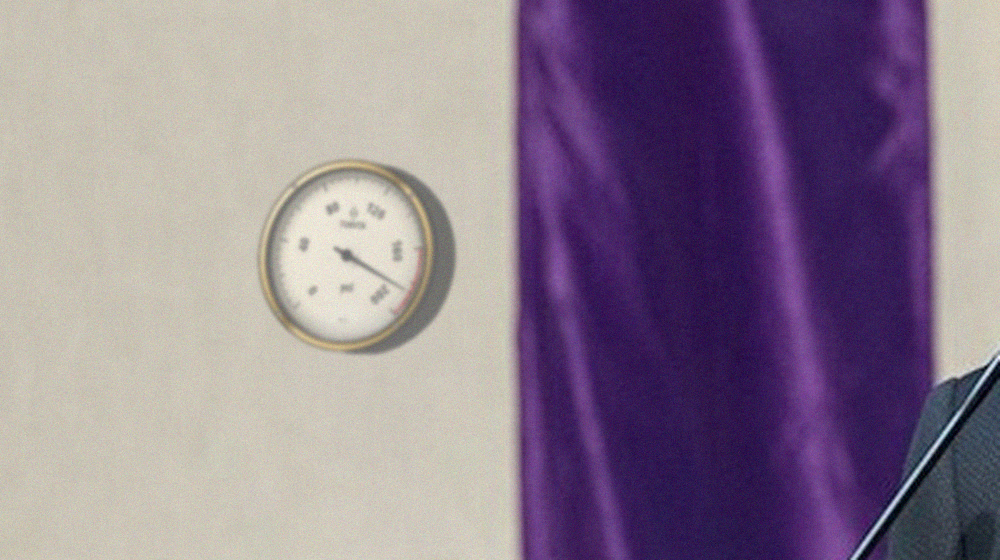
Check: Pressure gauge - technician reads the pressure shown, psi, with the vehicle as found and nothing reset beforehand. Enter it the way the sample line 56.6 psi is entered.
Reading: 185 psi
